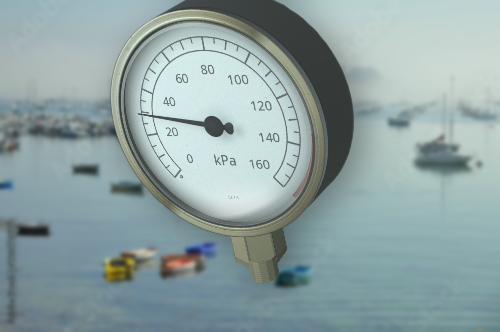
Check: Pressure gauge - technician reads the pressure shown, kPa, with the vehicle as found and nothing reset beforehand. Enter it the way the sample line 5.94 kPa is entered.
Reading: 30 kPa
